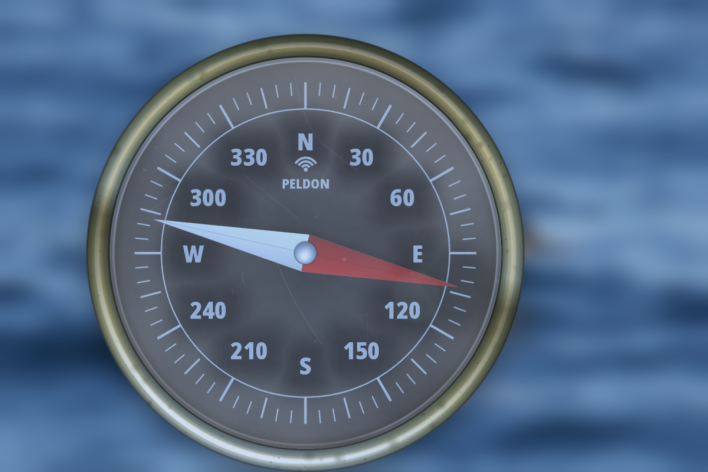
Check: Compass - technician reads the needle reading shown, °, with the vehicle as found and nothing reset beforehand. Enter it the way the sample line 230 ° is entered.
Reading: 102.5 °
